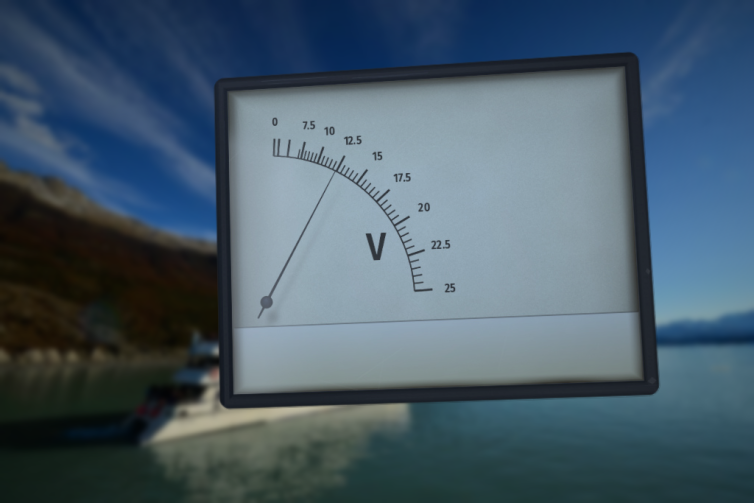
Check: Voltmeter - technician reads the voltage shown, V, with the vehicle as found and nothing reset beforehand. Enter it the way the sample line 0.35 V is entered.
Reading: 12.5 V
